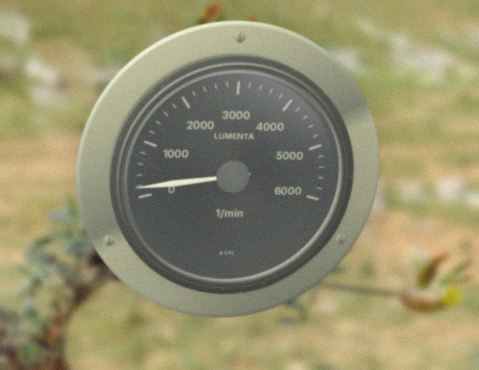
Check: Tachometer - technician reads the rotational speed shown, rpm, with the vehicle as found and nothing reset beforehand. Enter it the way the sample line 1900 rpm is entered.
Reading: 200 rpm
